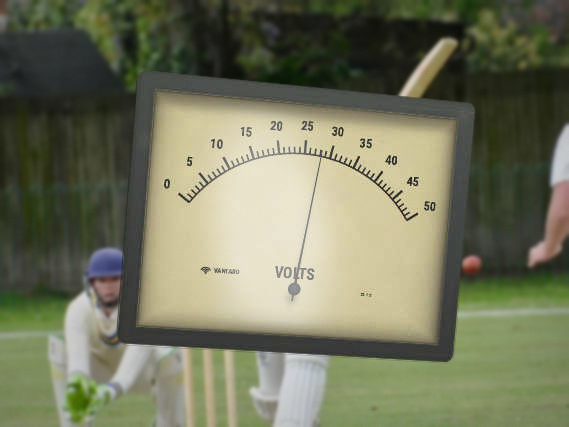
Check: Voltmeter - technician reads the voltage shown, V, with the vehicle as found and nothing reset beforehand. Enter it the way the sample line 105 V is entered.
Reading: 28 V
